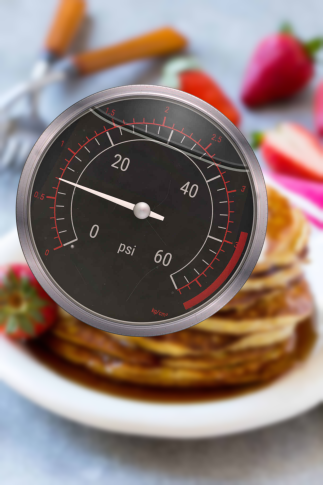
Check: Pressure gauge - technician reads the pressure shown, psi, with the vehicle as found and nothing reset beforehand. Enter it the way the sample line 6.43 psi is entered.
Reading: 10 psi
